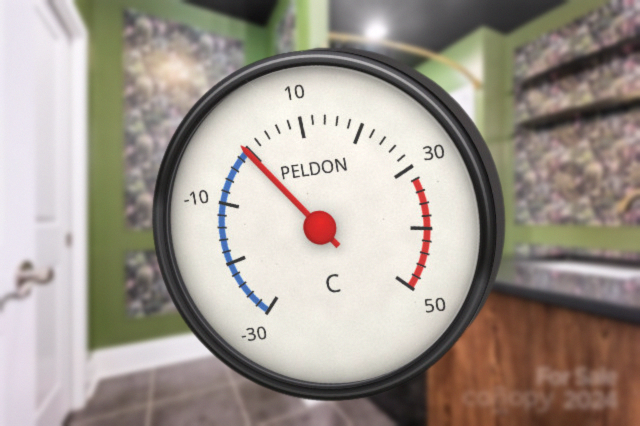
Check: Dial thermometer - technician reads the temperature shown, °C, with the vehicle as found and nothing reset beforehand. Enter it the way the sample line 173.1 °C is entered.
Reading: 0 °C
